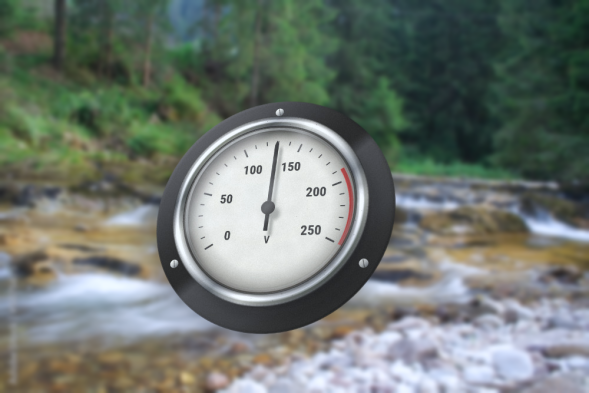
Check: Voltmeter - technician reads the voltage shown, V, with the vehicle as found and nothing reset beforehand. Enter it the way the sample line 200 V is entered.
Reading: 130 V
